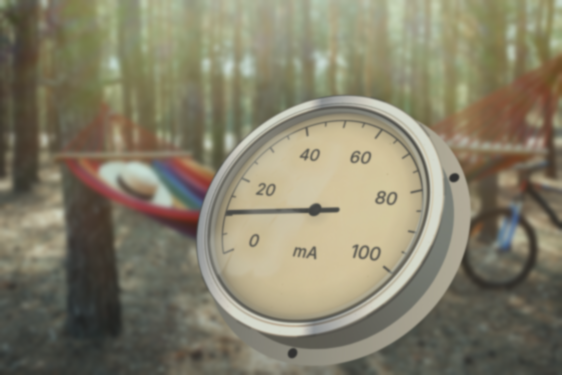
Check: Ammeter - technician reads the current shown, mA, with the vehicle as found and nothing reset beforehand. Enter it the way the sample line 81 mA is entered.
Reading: 10 mA
